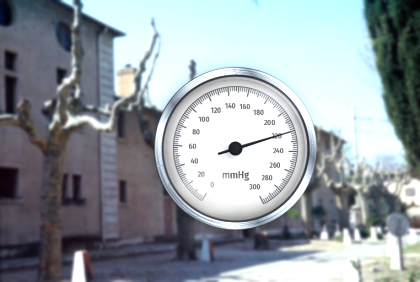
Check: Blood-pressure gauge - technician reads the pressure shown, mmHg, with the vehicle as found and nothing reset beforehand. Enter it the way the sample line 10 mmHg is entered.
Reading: 220 mmHg
